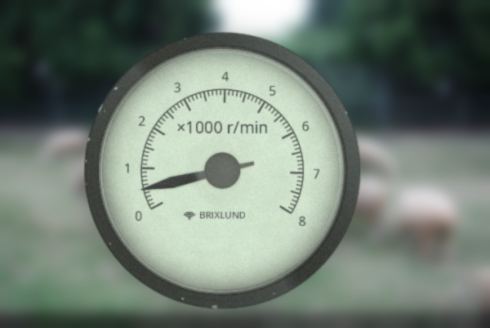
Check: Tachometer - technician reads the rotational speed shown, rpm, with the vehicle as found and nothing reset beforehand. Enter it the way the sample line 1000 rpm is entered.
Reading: 500 rpm
